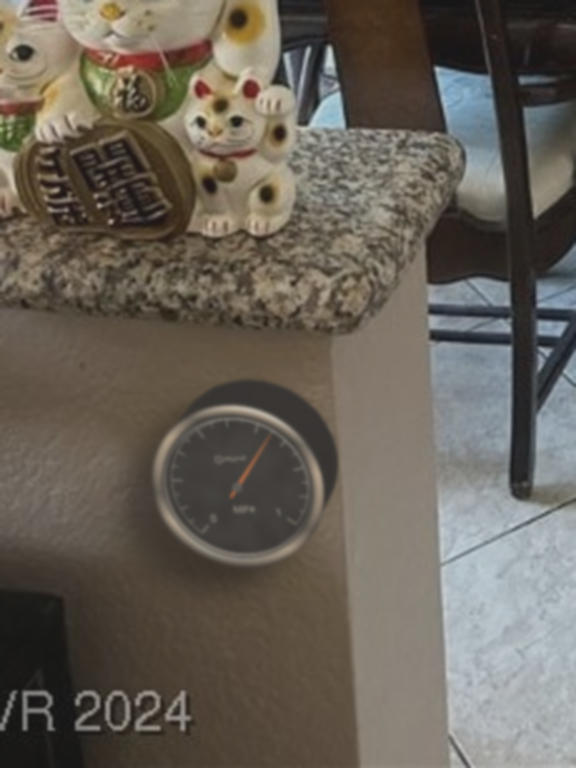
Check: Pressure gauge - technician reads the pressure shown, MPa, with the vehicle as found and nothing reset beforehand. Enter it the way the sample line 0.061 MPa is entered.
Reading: 0.65 MPa
